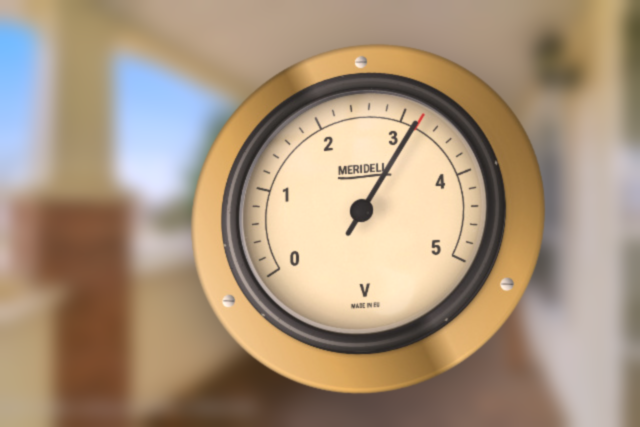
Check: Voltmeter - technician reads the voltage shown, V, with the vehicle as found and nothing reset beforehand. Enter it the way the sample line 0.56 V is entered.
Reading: 3.2 V
